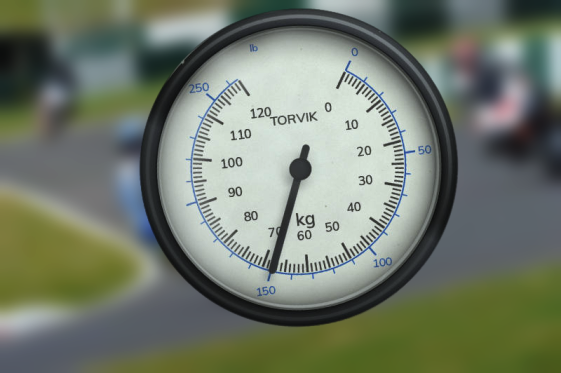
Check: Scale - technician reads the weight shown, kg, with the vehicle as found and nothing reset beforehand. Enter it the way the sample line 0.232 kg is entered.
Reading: 68 kg
